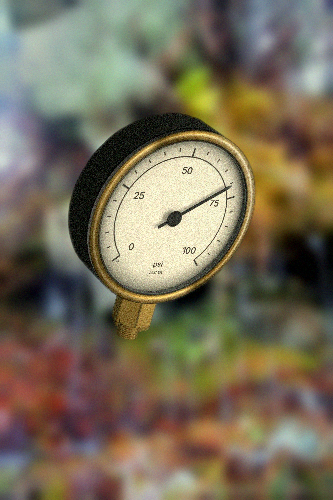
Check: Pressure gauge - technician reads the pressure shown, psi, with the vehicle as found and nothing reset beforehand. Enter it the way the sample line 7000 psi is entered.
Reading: 70 psi
